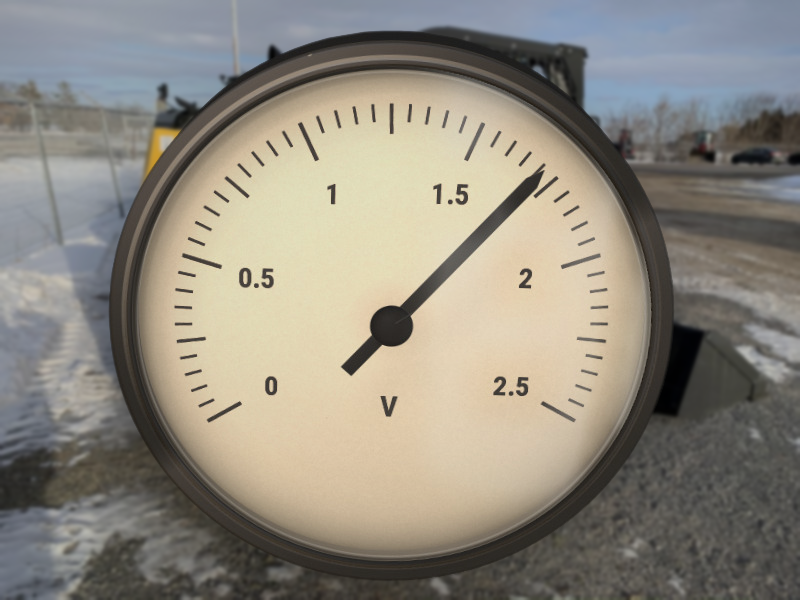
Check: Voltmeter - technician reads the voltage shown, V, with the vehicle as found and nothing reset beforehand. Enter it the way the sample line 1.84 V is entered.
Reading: 1.7 V
